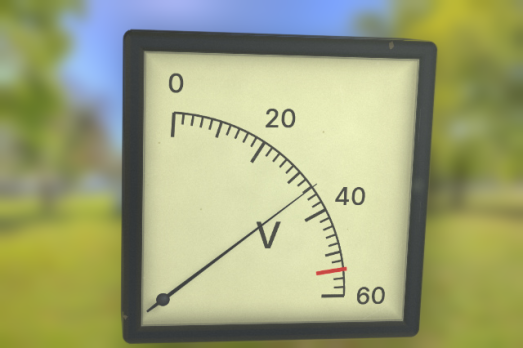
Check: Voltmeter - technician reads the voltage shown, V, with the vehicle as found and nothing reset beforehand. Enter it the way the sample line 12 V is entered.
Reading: 34 V
